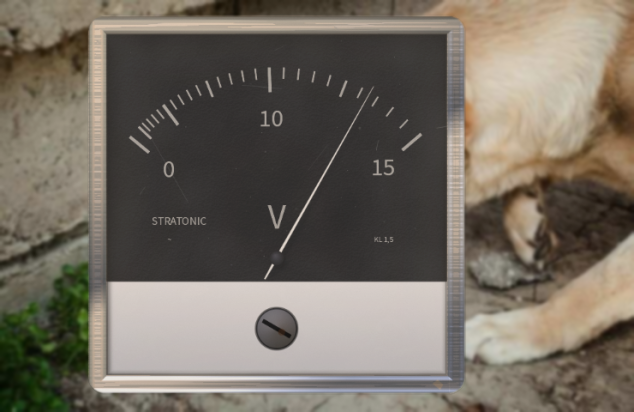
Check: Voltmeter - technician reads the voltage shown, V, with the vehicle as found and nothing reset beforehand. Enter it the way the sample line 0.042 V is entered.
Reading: 13.25 V
